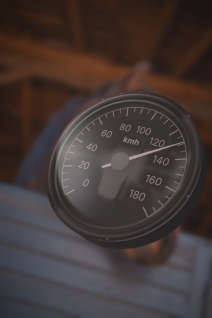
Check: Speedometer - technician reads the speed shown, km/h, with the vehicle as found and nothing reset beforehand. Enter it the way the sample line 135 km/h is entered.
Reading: 130 km/h
